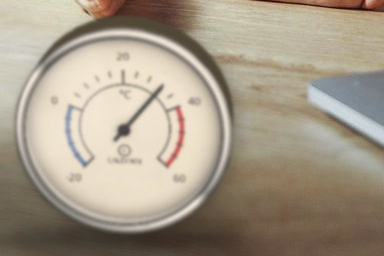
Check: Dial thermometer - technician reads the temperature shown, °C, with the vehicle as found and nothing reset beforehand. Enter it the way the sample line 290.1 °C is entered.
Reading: 32 °C
